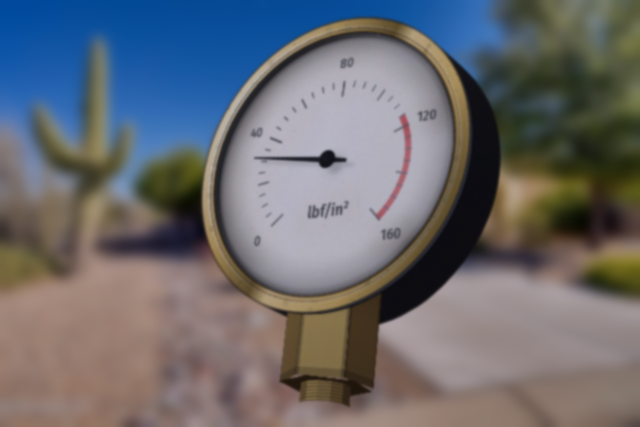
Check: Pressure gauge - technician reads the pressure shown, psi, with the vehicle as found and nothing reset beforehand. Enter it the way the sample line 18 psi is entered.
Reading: 30 psi
